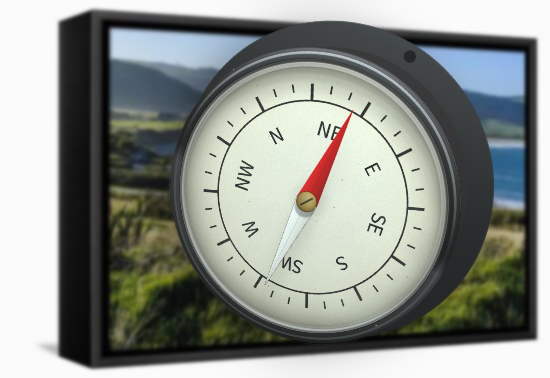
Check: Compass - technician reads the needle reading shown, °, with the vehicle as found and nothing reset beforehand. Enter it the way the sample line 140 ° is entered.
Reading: 55 °
